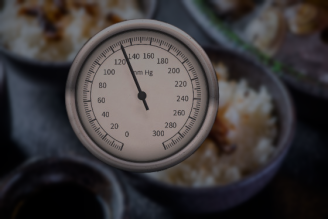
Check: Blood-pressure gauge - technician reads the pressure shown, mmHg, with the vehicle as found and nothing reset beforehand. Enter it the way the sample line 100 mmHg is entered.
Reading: 130 mmHg
